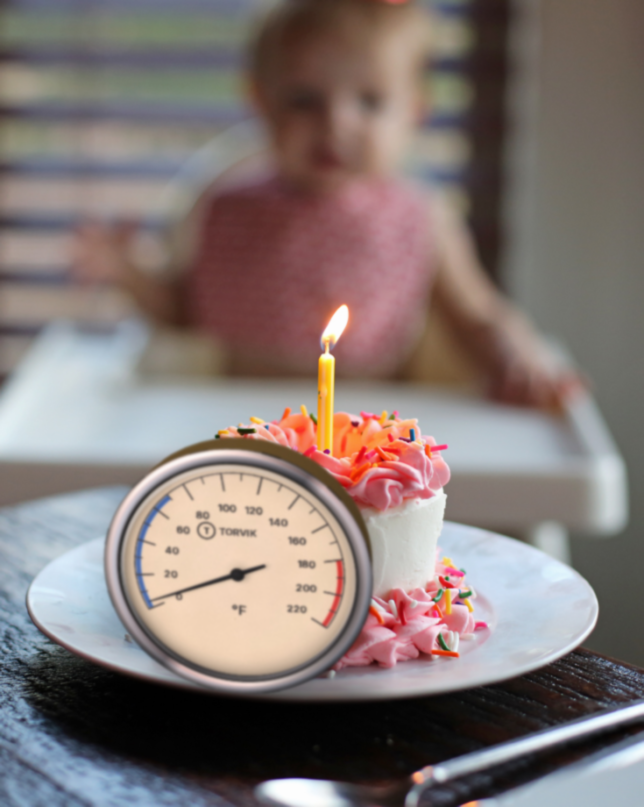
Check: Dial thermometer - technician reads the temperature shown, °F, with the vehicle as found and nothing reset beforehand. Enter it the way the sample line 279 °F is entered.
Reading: 5 °F
